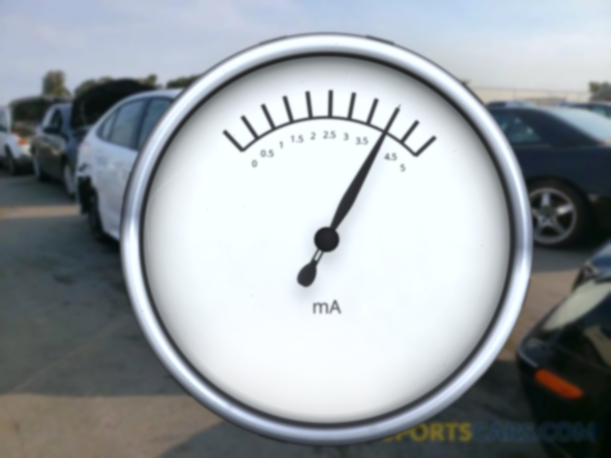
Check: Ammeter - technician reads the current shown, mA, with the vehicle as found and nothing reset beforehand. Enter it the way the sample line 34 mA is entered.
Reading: 4 mA
